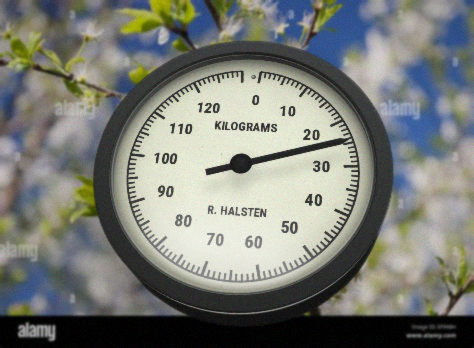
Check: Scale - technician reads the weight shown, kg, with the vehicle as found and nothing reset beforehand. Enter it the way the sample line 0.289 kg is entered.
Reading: 25 kg
